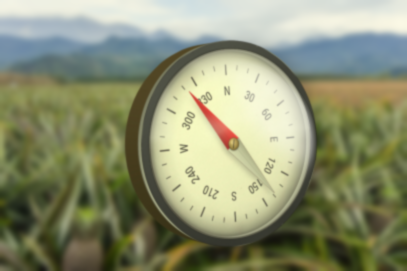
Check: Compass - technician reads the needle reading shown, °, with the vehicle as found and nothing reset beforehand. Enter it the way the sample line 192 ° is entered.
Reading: 320 °
